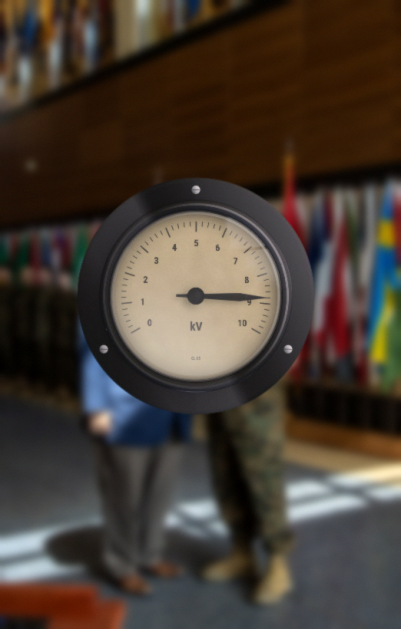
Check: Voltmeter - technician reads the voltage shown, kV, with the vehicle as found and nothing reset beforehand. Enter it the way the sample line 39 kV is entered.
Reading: 8.8 kV
